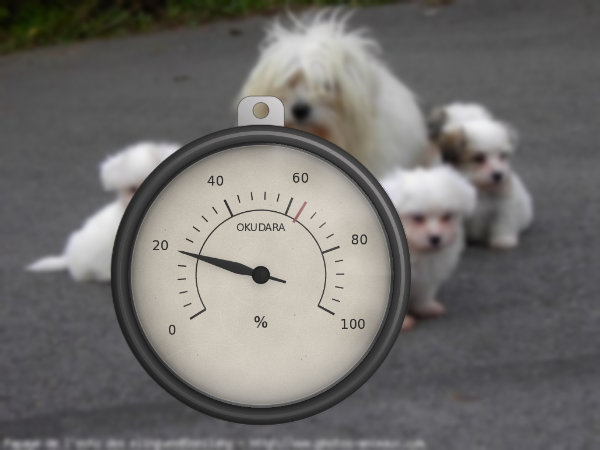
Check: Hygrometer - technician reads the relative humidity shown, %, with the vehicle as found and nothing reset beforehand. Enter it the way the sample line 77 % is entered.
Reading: 20 %
